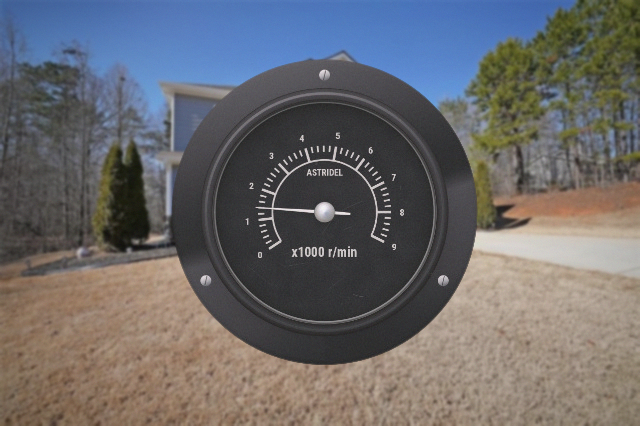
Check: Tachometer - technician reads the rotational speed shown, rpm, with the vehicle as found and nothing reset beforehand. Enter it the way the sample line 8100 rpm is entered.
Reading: 1400 rpm
